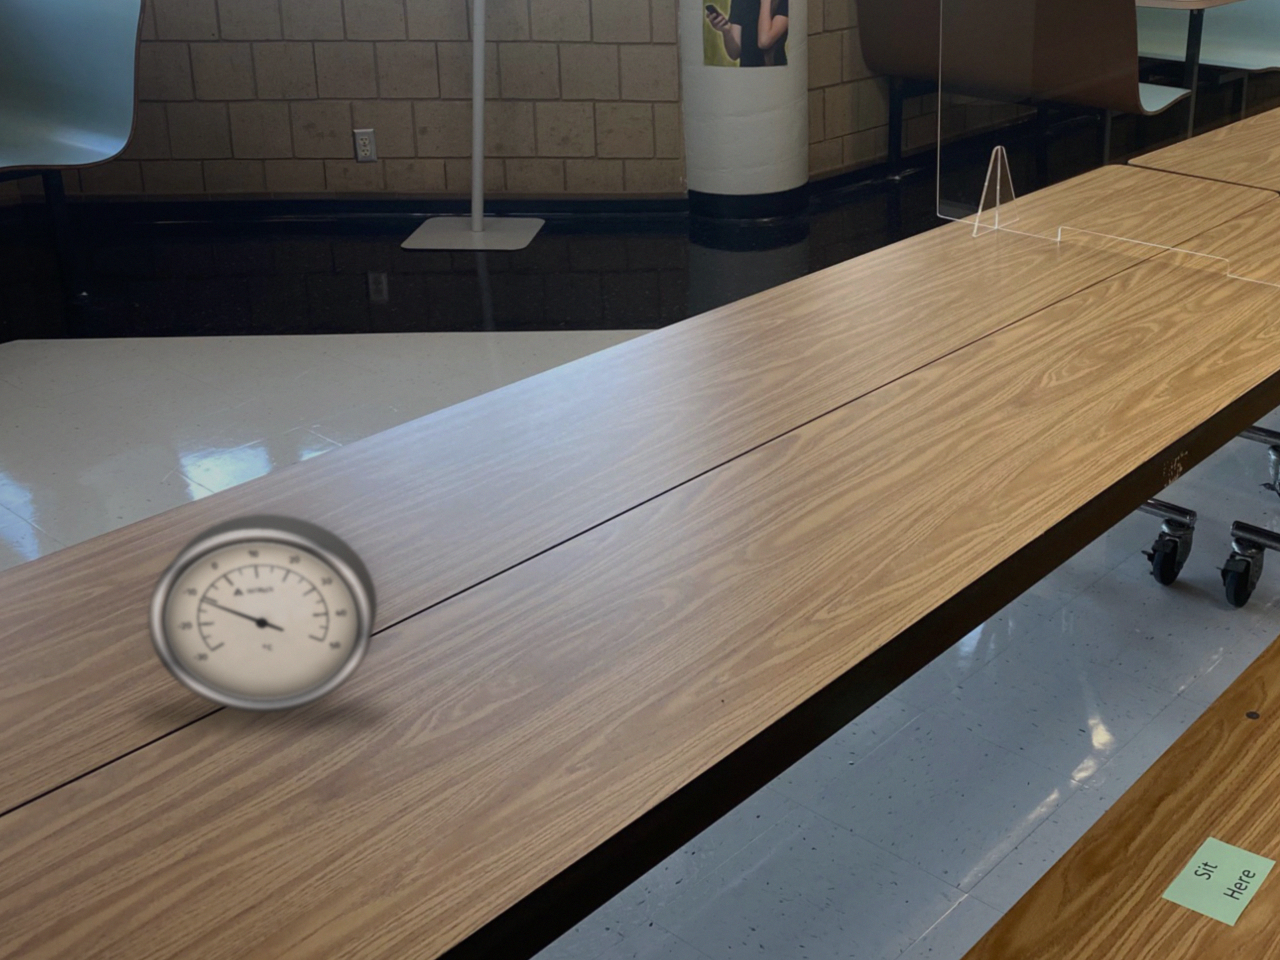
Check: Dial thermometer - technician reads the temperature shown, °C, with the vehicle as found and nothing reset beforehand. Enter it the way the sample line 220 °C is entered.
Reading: -10 °C
